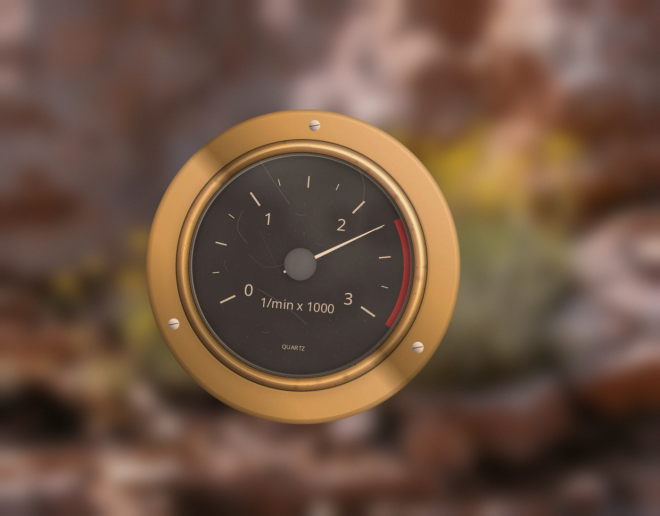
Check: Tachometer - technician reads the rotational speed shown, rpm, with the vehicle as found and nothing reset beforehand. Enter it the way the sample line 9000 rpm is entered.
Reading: 2250 rpm
